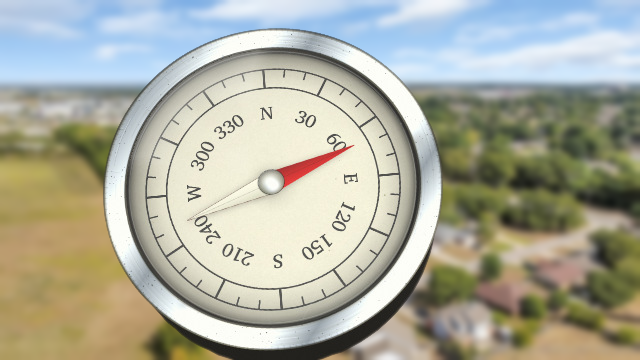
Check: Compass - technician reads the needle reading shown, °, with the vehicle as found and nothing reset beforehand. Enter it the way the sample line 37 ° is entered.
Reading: 70 °
